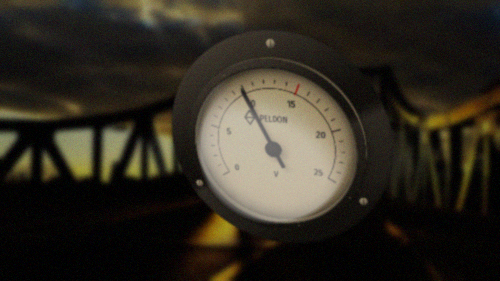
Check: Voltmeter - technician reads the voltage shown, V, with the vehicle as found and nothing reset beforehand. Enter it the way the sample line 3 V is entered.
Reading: 10 V
